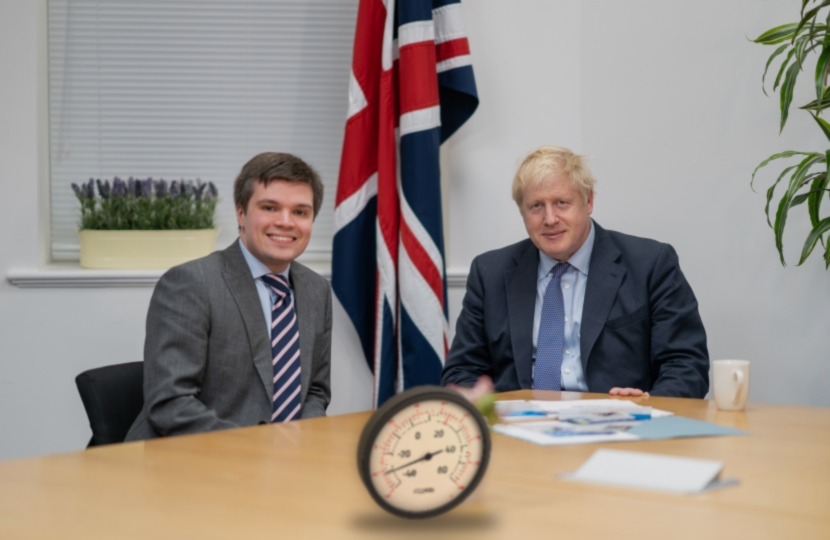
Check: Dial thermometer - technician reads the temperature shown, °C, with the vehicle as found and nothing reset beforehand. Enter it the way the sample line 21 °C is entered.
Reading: -30 °C
